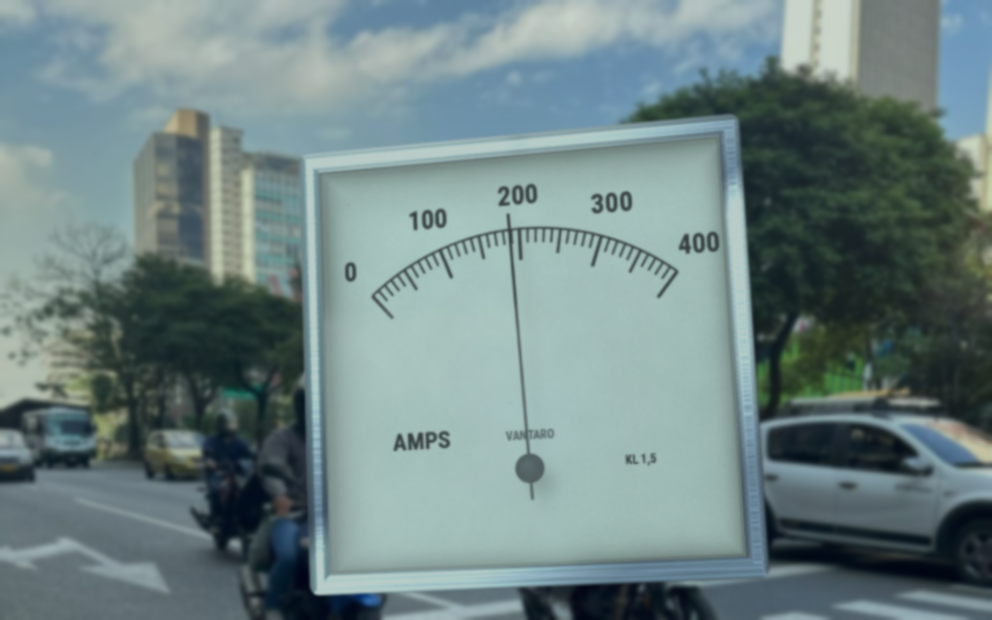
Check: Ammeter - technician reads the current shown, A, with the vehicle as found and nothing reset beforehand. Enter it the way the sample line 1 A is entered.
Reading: 190 A
